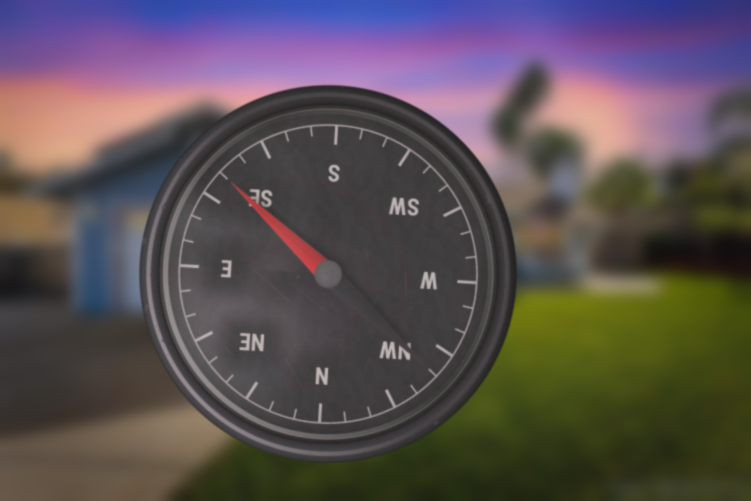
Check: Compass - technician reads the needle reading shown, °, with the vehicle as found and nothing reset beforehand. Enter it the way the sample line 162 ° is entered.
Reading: 130 °
